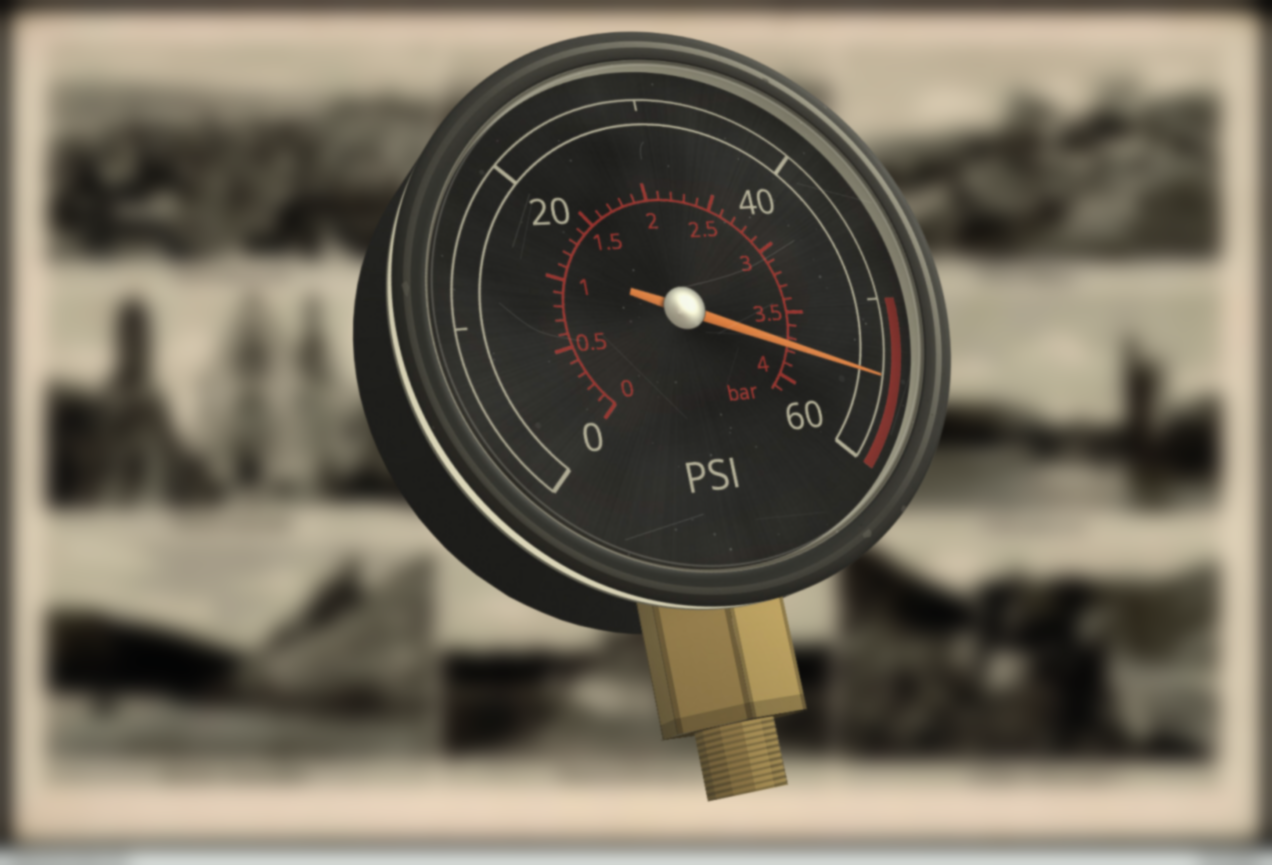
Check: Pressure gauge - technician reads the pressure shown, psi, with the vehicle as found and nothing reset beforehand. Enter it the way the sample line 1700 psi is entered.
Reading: 55 psi
